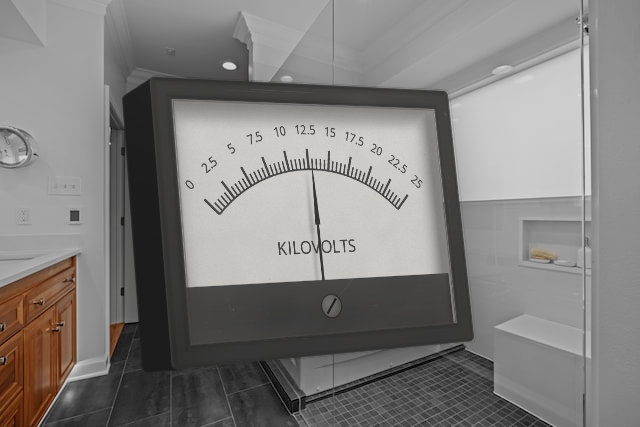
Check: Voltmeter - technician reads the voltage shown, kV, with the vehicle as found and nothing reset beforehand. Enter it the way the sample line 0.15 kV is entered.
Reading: 12.5 kV
